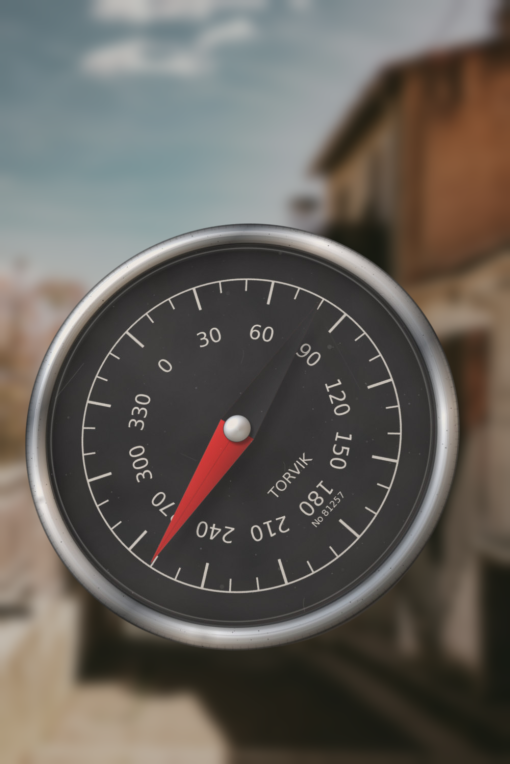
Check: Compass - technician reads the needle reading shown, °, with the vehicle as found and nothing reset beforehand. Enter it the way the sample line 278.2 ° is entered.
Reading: 260 °
